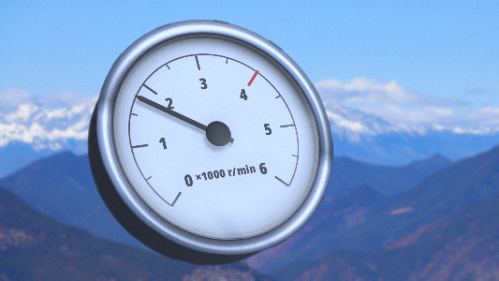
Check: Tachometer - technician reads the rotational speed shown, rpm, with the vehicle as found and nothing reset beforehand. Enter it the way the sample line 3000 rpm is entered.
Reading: 1750 rpm
